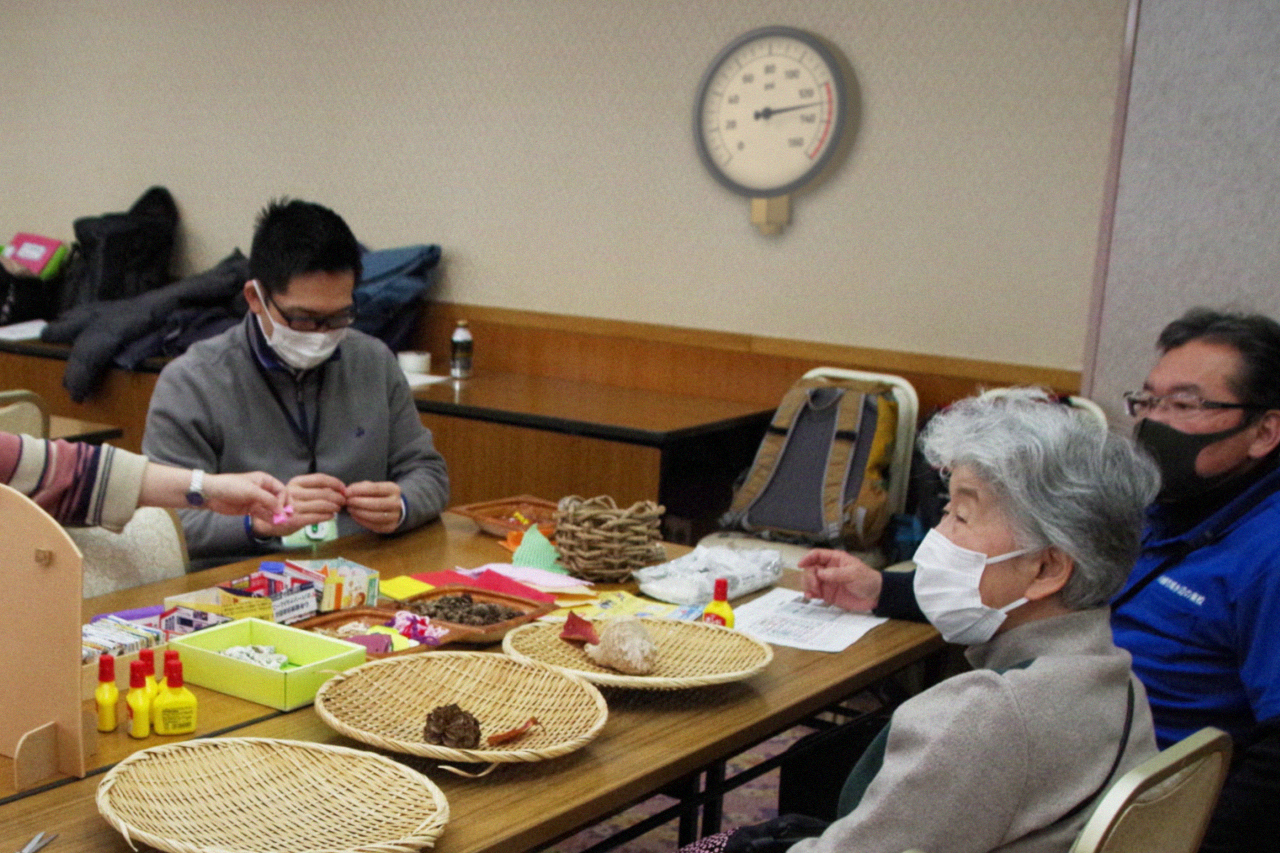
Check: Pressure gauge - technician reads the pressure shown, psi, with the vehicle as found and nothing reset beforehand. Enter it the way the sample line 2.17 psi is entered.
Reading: 130 psi
